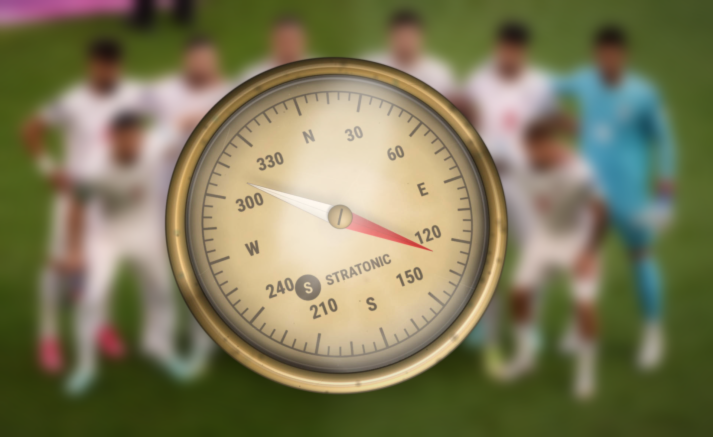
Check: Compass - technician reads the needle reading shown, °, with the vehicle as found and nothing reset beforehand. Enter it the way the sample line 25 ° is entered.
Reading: 130 °
